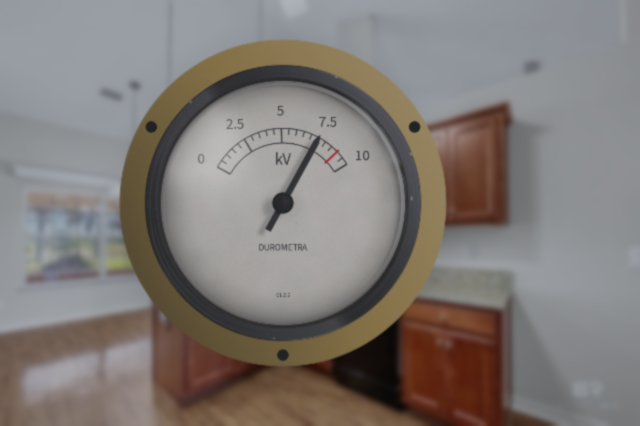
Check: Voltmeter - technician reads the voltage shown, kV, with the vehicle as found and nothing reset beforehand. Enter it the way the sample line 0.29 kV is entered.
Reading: 7.5 kV
